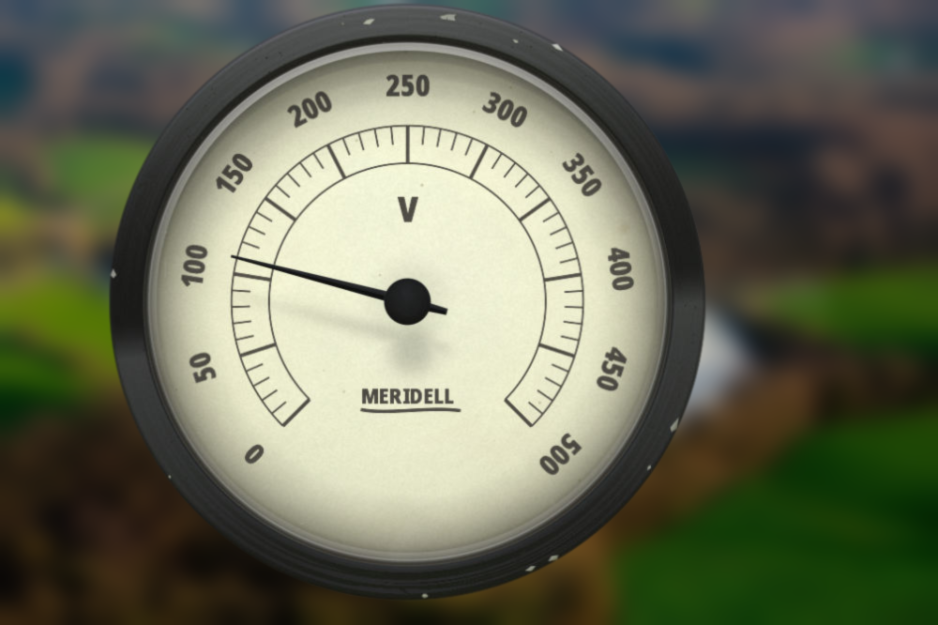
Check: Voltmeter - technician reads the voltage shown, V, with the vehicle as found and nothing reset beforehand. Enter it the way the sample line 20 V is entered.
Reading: 110 V
